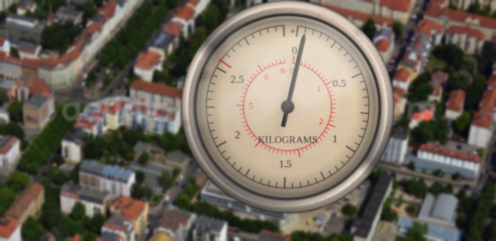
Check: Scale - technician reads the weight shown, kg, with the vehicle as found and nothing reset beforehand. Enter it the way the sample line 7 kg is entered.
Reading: 0.05 kg
